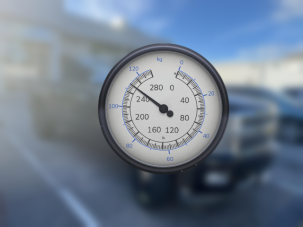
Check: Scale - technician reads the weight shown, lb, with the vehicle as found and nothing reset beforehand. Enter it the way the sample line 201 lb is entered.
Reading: 250 lb
